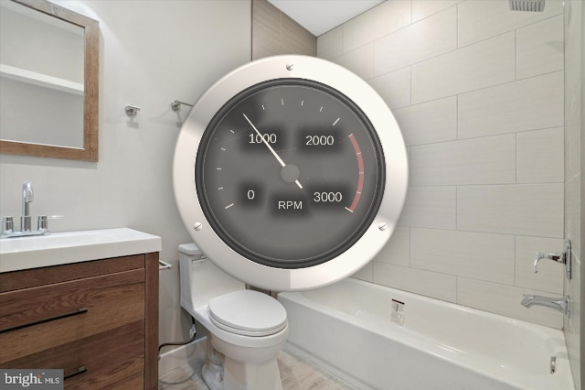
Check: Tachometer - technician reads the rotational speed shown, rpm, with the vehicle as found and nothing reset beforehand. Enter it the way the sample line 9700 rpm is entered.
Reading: 1000 rpm
